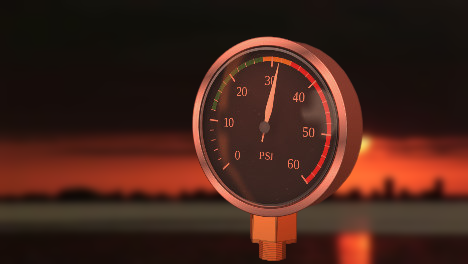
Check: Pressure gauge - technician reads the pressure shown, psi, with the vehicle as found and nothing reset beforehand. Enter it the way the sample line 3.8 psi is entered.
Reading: 32 psi
